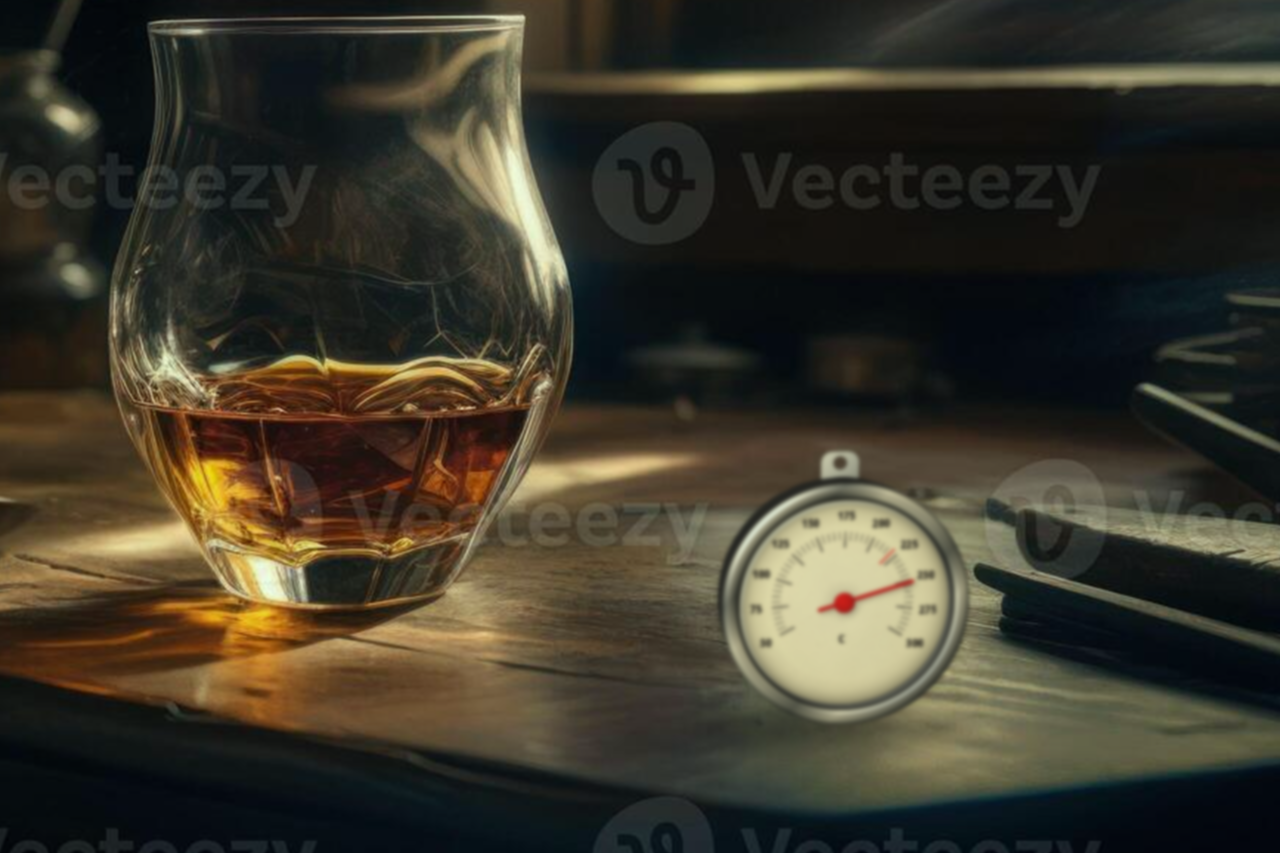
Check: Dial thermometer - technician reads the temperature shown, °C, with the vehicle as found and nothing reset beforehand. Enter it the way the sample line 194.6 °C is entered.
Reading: 250 °C
